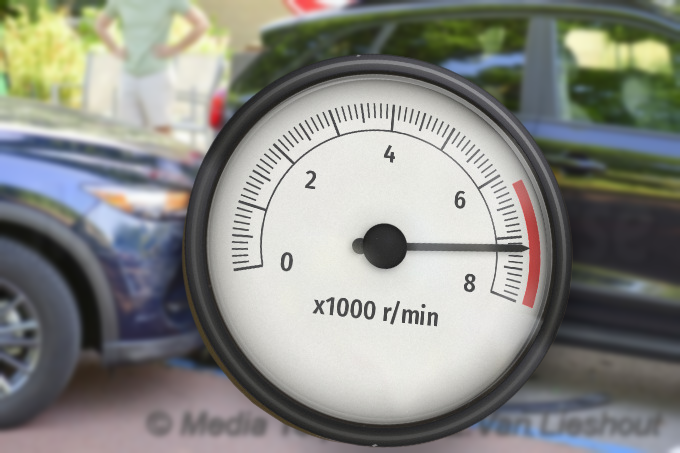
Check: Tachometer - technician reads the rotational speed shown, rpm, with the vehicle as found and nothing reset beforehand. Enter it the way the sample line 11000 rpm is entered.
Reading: 7200 rpm
